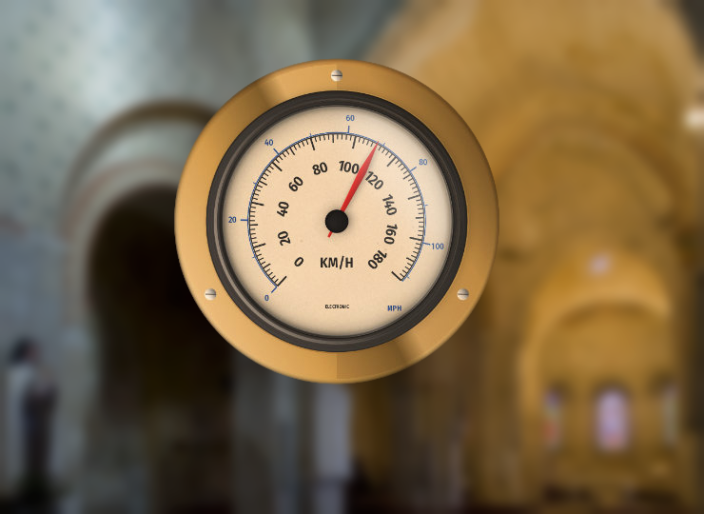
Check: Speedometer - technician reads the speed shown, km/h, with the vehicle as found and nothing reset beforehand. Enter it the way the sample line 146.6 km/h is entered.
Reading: 110 km/h
